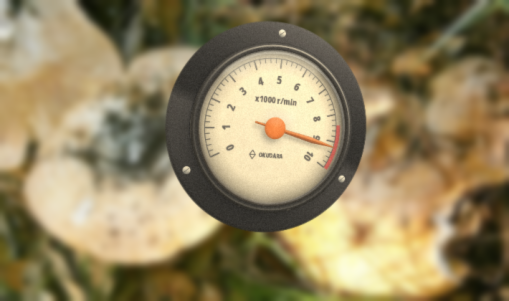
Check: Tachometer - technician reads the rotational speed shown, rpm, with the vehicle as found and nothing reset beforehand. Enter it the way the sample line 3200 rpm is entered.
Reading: 9200 rpm
